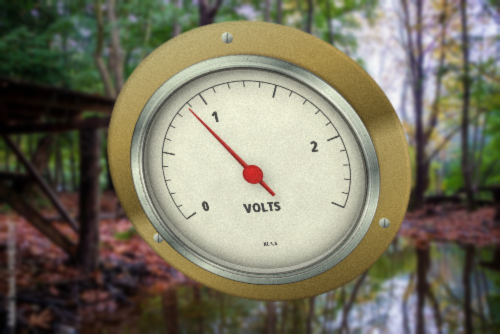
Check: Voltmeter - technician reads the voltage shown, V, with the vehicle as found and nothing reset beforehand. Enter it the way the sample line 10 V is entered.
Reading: 0.9 V
